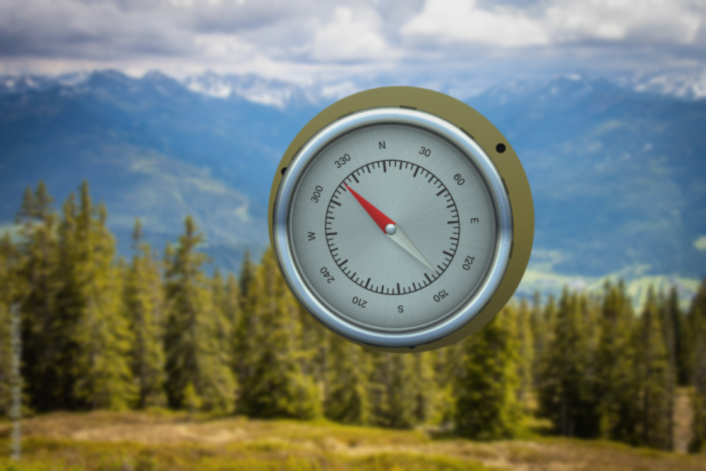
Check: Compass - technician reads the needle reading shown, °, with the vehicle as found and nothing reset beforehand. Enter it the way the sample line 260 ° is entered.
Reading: 320 °
